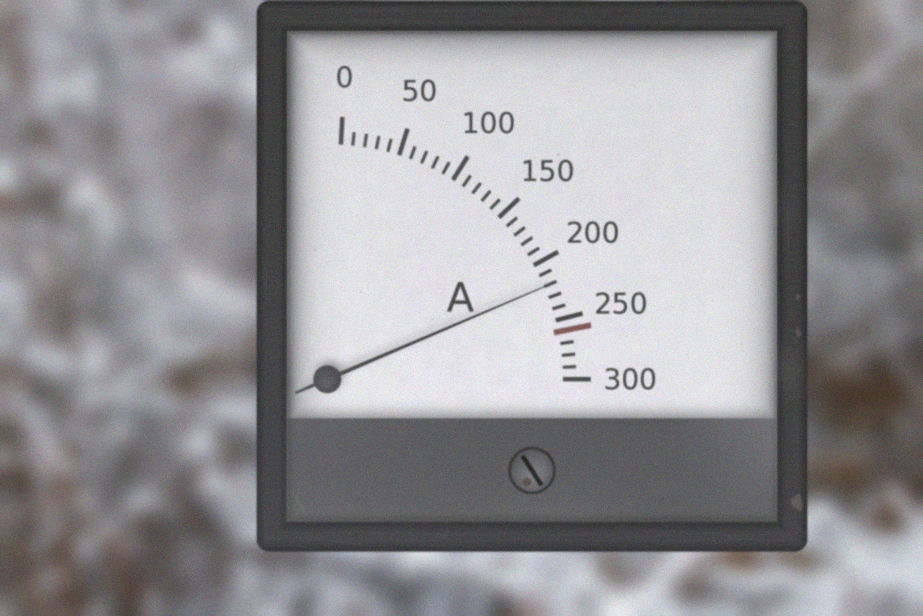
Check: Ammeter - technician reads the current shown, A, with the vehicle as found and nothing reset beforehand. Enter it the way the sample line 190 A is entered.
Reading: 220 A
